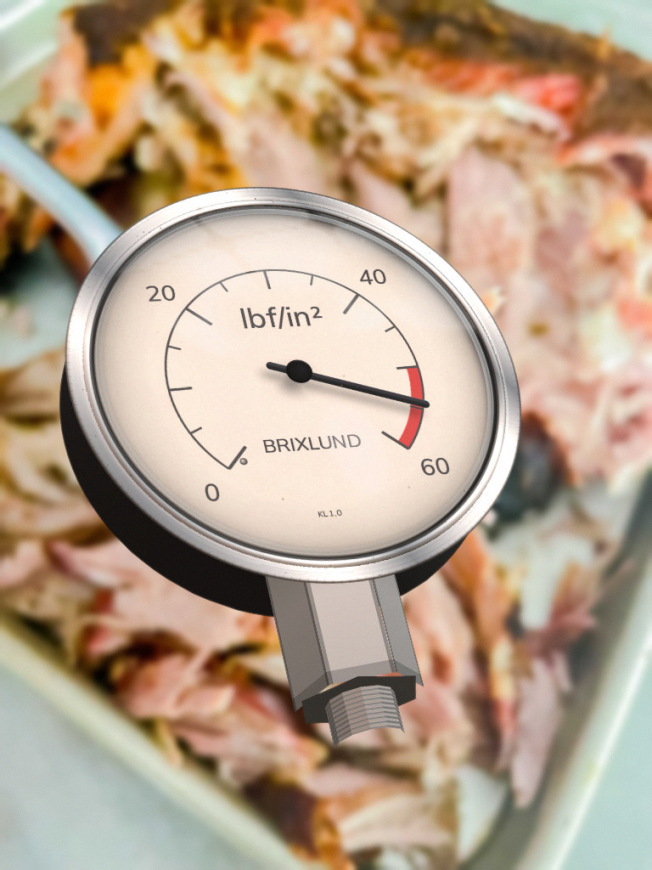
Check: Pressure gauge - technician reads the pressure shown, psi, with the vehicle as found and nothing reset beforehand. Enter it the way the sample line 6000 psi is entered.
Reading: 55 psi
